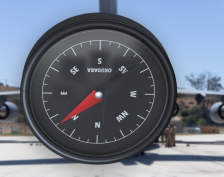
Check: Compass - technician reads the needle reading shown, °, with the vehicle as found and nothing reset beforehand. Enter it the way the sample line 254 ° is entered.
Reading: 50 °
